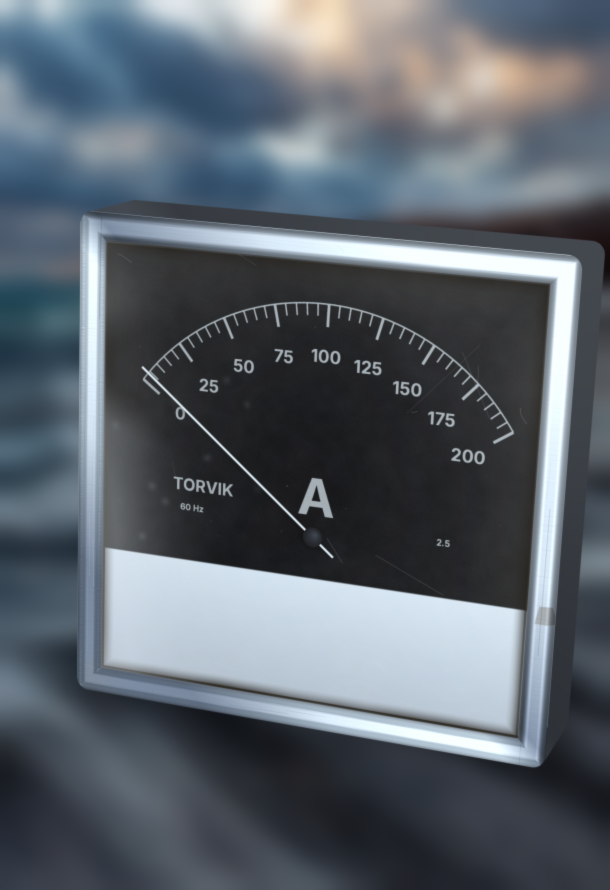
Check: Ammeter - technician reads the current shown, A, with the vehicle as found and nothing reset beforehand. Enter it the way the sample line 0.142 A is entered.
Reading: 5 A
